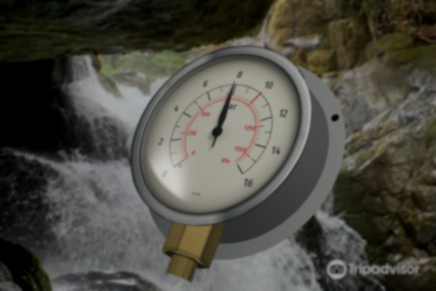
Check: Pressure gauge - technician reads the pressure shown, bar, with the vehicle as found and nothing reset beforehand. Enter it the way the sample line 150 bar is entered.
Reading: 8 bar
